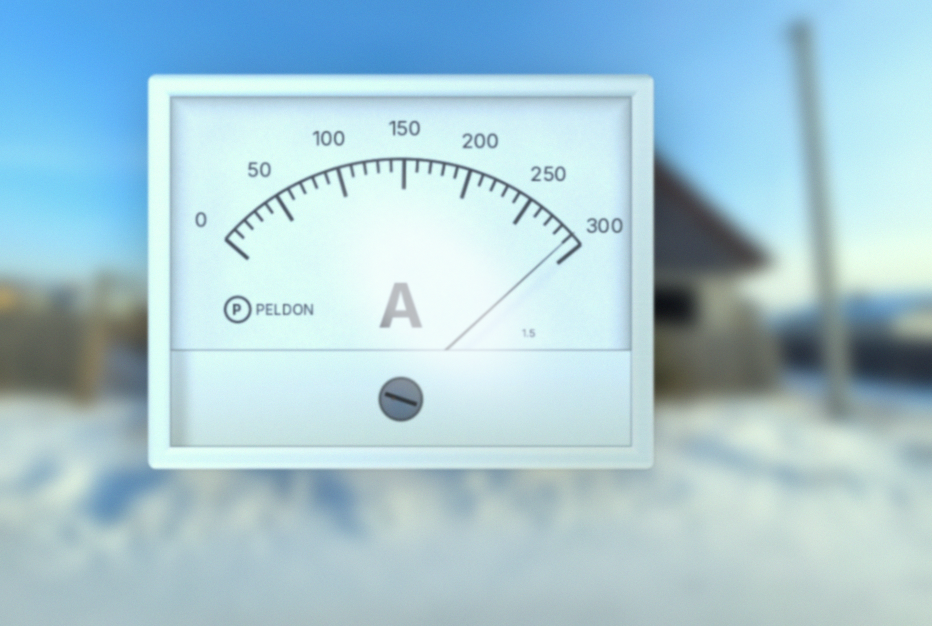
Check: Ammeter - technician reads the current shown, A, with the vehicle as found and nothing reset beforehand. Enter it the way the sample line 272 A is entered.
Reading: 290 A
